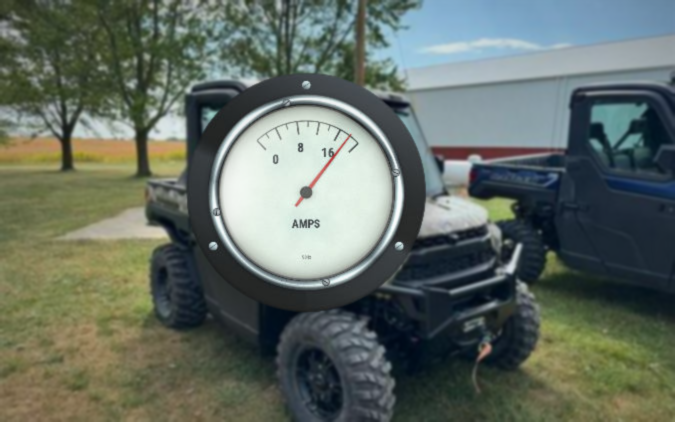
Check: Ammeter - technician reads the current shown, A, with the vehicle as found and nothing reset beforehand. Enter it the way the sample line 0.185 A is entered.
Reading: 18 A
